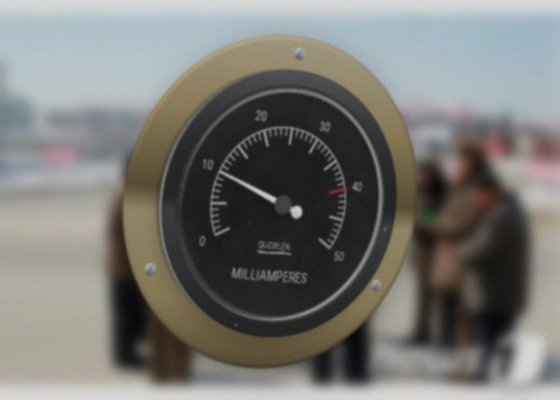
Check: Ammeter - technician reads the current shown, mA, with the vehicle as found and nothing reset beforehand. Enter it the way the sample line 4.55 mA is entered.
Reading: 10 mA
